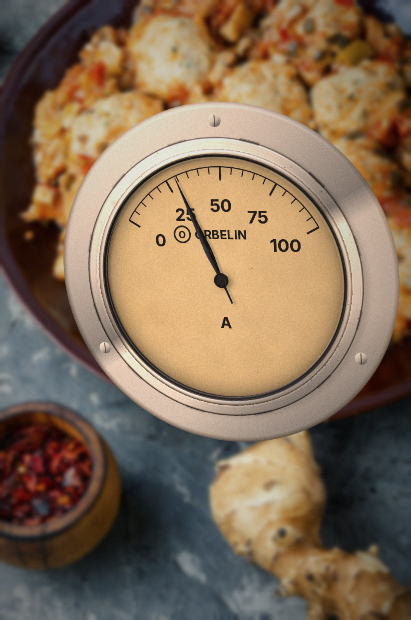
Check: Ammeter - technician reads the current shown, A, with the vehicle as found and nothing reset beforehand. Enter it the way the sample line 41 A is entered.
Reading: 30 A
